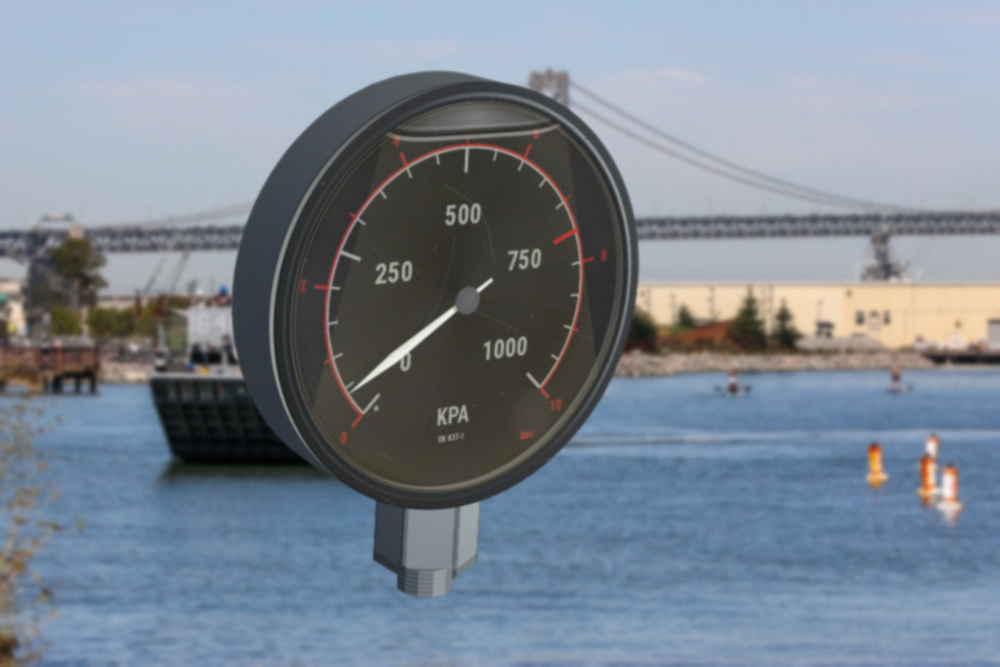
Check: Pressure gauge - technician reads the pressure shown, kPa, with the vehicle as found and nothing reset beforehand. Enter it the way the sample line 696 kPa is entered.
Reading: 50 kPa
